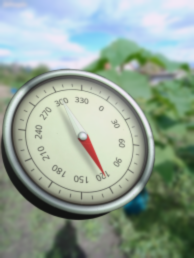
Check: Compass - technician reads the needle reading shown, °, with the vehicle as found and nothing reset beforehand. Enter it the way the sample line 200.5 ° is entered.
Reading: 120 °
